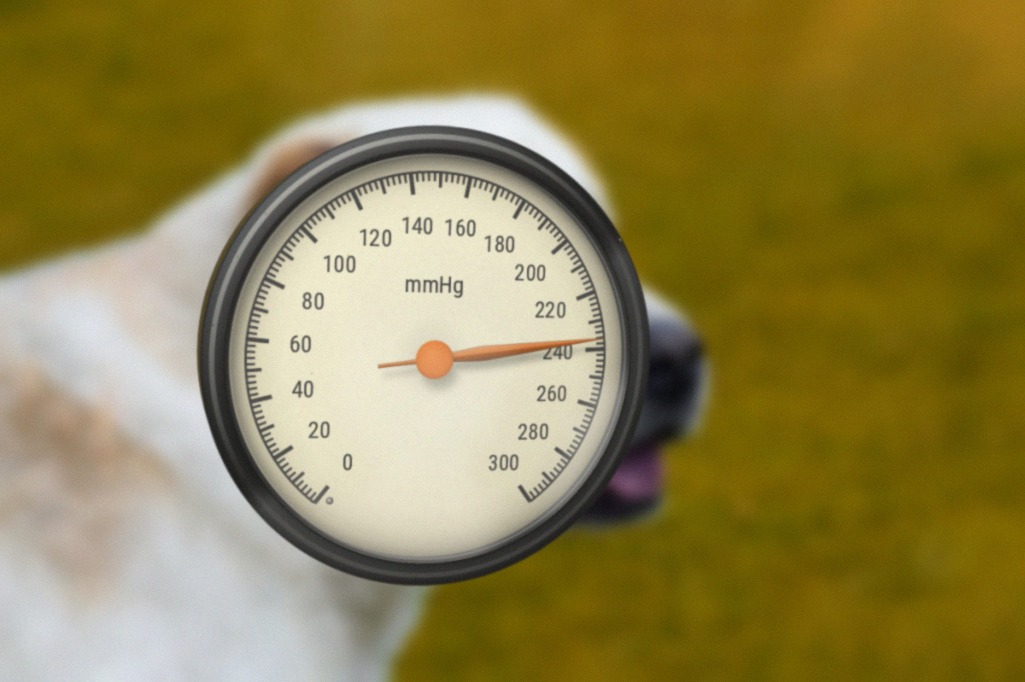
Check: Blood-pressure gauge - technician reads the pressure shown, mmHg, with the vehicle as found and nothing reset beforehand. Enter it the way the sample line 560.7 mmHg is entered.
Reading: 236 mmHg
